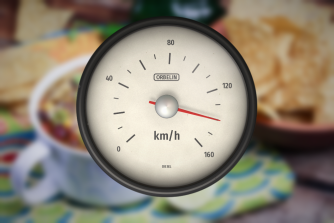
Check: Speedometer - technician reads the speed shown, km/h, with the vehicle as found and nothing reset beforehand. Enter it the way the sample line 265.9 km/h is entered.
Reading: 140 km/h
